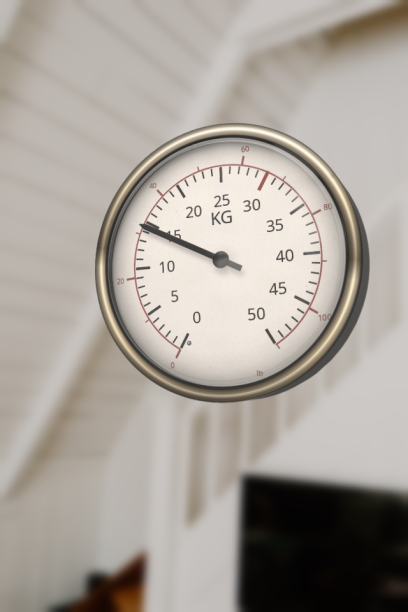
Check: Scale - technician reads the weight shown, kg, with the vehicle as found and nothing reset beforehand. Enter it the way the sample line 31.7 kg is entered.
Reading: 14.5 kg
